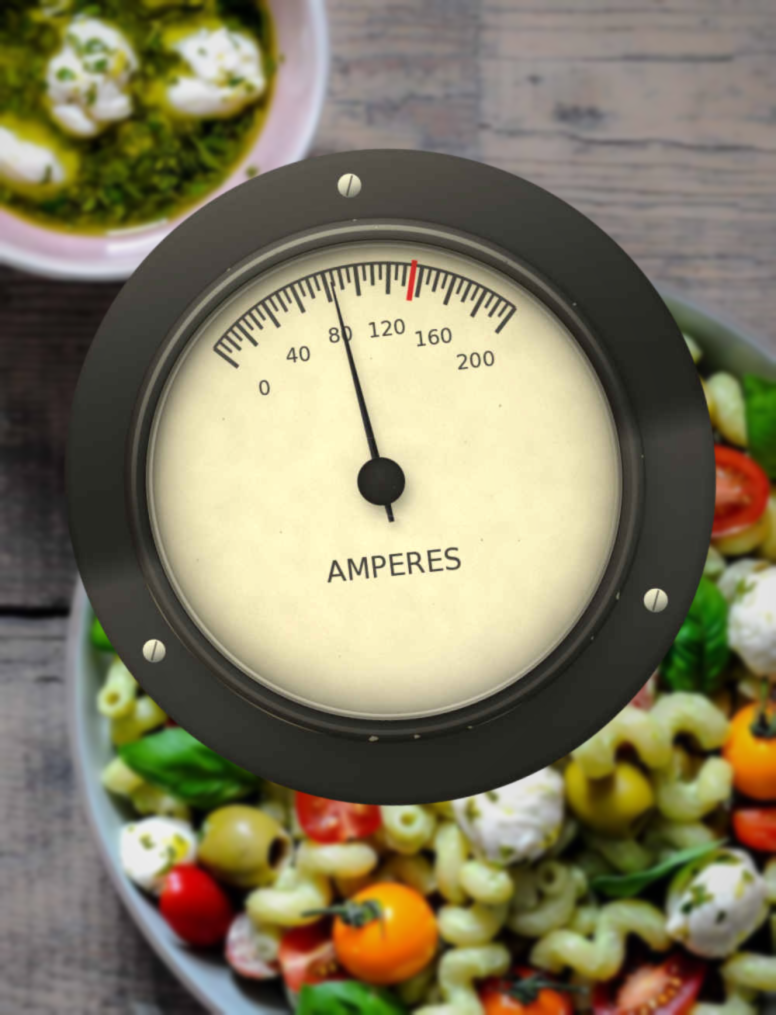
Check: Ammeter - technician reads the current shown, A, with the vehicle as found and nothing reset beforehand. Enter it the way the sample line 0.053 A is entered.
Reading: 85 A
